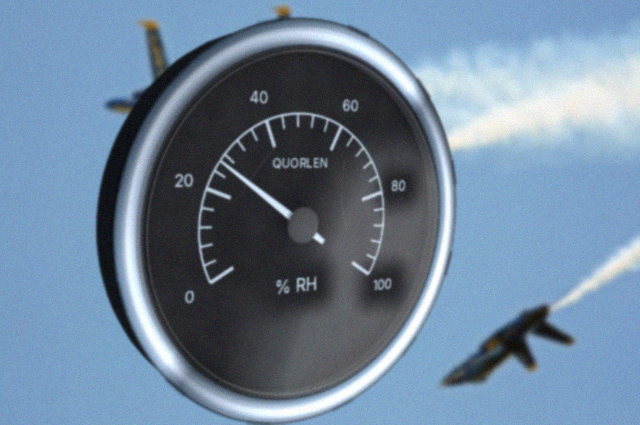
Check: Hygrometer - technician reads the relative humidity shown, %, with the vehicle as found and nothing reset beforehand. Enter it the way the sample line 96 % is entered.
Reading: 26 %
